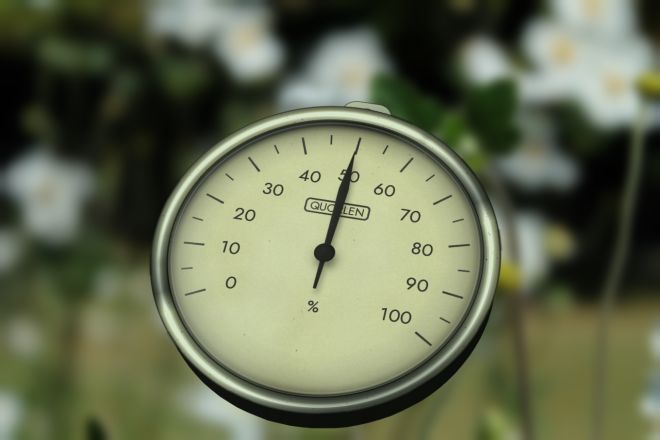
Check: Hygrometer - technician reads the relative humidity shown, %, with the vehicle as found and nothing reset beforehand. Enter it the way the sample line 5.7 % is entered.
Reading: 50 %
